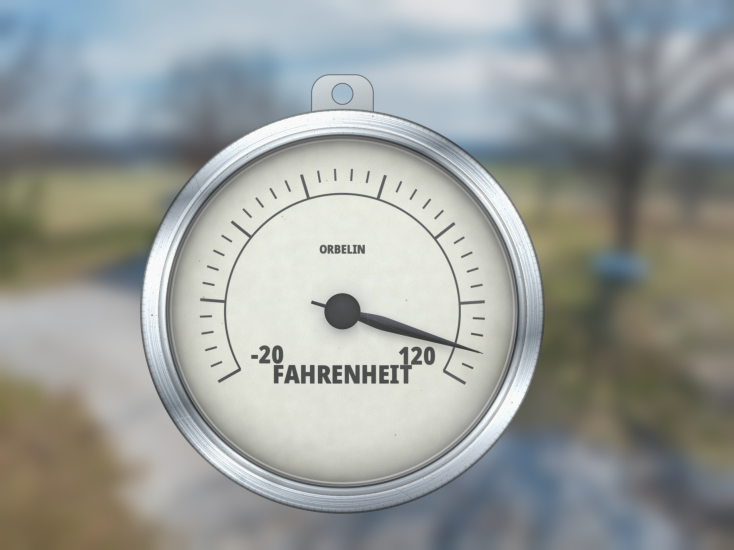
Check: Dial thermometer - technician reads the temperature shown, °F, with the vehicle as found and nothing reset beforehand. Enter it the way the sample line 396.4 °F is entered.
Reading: 112 °F
